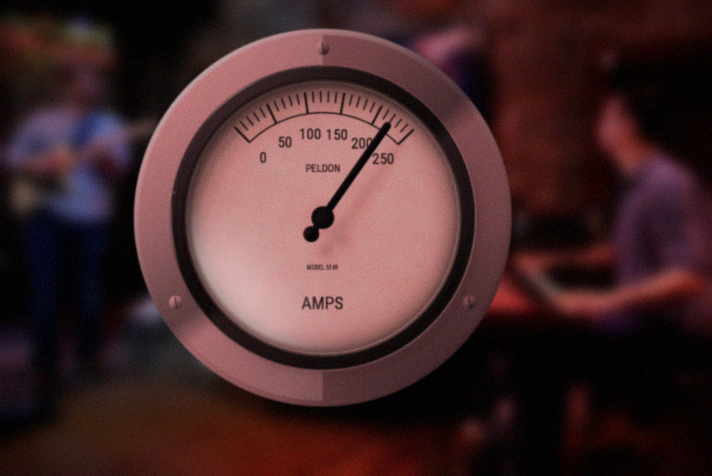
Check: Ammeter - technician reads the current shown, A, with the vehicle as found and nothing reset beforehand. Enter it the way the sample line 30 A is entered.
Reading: 220 A
